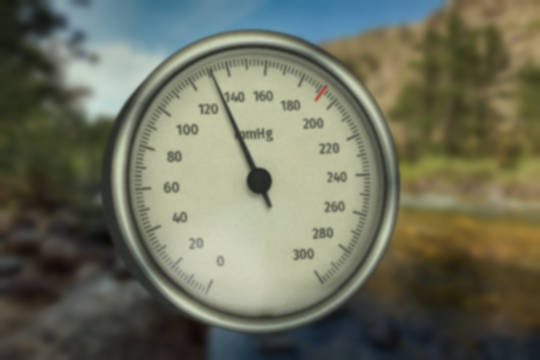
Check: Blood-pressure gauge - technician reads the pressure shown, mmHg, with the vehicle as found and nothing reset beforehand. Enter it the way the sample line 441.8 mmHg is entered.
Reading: 130 mmHg
